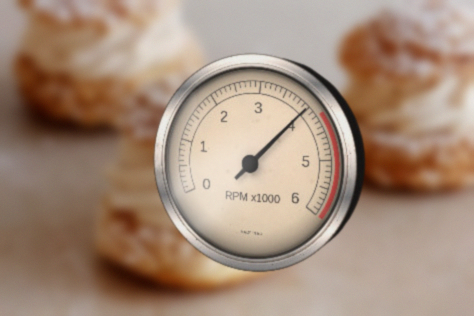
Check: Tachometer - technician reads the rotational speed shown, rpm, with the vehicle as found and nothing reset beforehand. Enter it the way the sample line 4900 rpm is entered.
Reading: 4000 rpm
